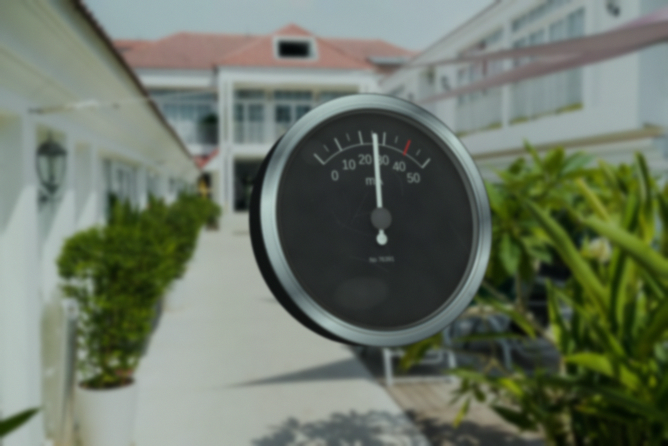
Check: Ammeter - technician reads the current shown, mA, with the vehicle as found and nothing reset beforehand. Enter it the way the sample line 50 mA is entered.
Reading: 25 mA
